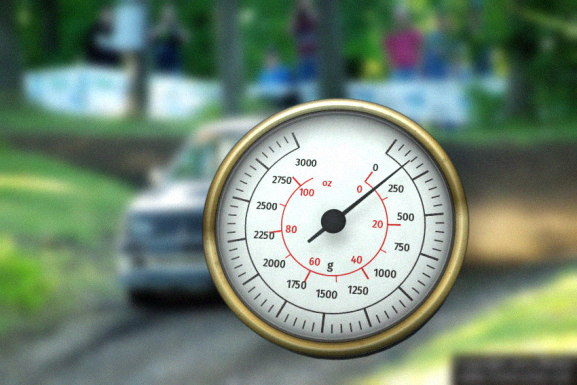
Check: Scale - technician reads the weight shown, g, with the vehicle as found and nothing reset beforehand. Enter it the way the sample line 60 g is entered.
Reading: 150 g
